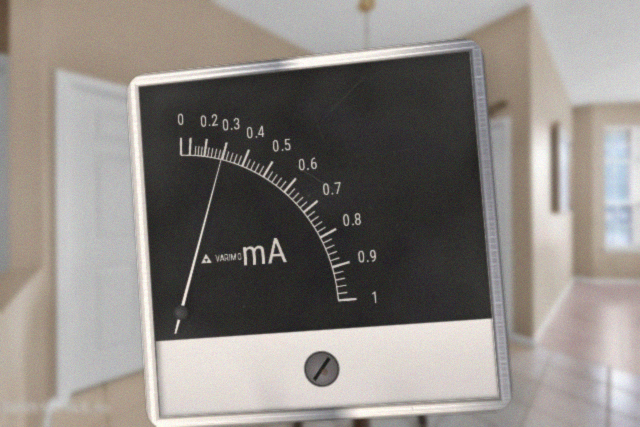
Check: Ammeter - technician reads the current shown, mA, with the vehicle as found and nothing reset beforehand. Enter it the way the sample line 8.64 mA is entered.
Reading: 0.3 mA
